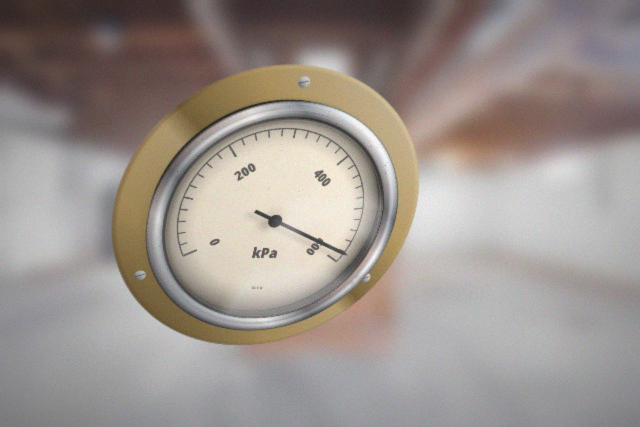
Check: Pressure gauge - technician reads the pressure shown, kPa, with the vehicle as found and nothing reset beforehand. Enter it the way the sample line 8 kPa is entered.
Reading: 580 kPa
